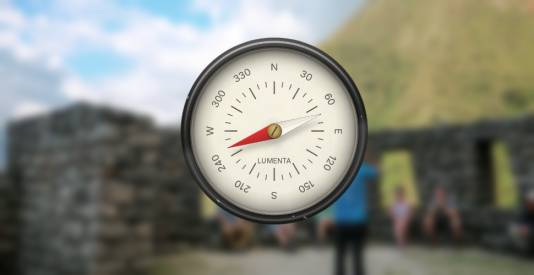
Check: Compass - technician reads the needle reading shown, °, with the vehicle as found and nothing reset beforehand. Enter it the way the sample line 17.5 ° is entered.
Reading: 250 °
